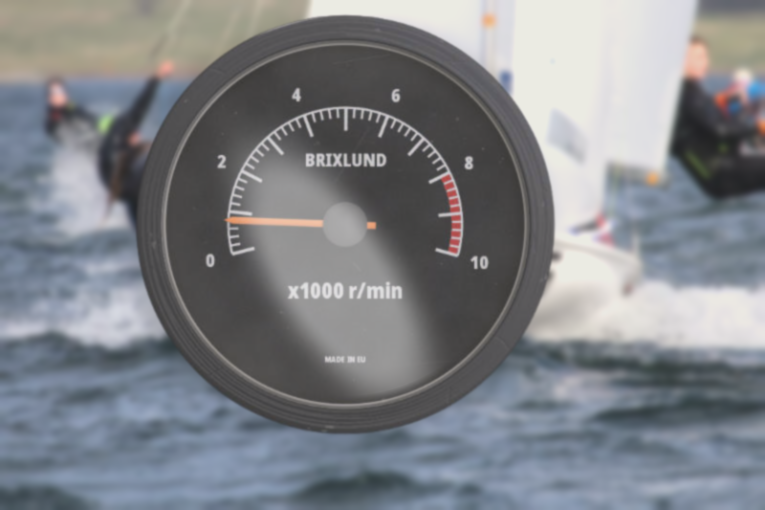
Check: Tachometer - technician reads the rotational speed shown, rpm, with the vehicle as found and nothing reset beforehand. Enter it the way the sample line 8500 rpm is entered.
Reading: 800 rpm
